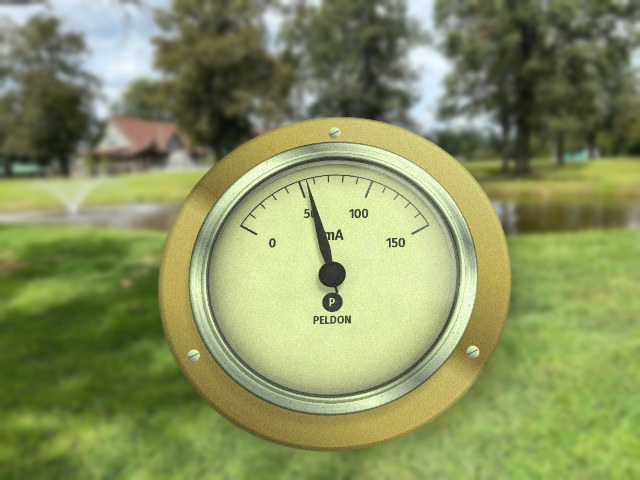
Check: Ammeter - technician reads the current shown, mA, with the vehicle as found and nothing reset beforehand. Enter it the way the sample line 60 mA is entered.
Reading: 55 mA
